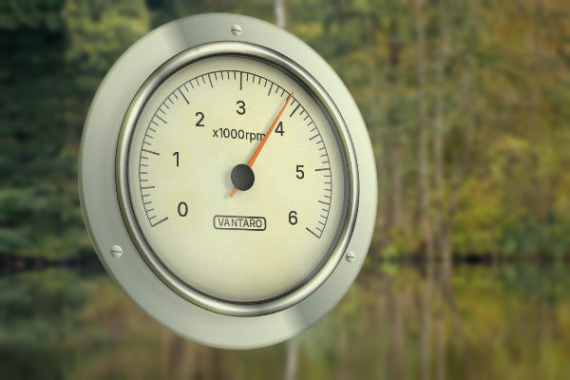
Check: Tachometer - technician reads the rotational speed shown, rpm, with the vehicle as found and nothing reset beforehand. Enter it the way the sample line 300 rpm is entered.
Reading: 3800 rpm
